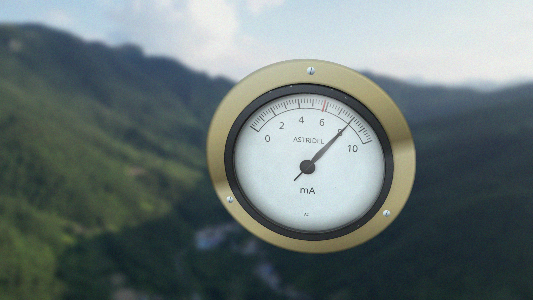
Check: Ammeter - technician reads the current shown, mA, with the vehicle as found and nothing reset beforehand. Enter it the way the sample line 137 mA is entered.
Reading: 8 mA
